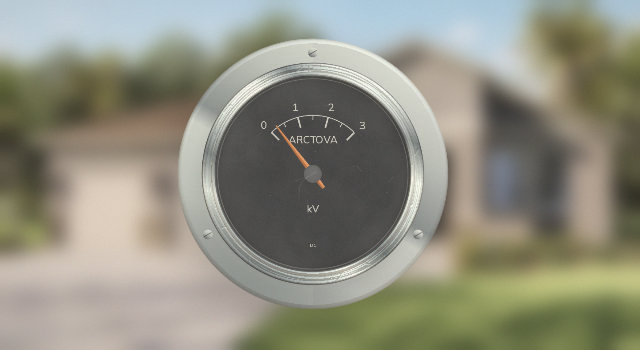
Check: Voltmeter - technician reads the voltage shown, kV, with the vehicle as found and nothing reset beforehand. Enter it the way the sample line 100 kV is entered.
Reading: 0.25 kV
